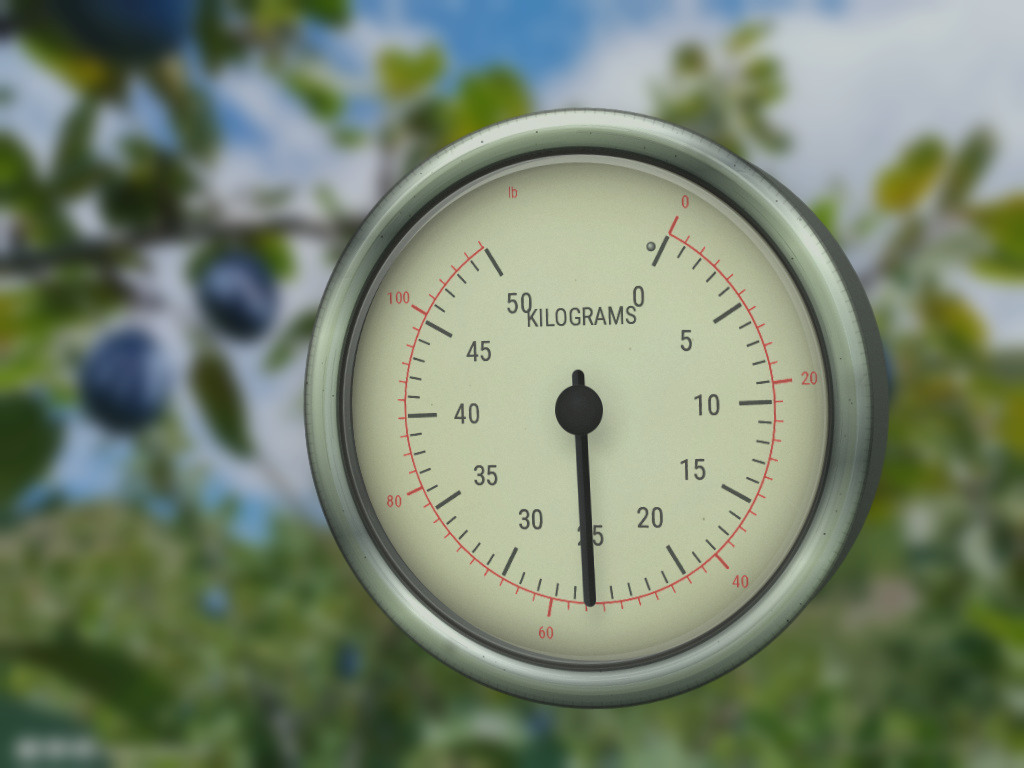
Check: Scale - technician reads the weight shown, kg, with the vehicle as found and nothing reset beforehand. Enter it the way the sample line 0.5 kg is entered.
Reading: 25 kg
